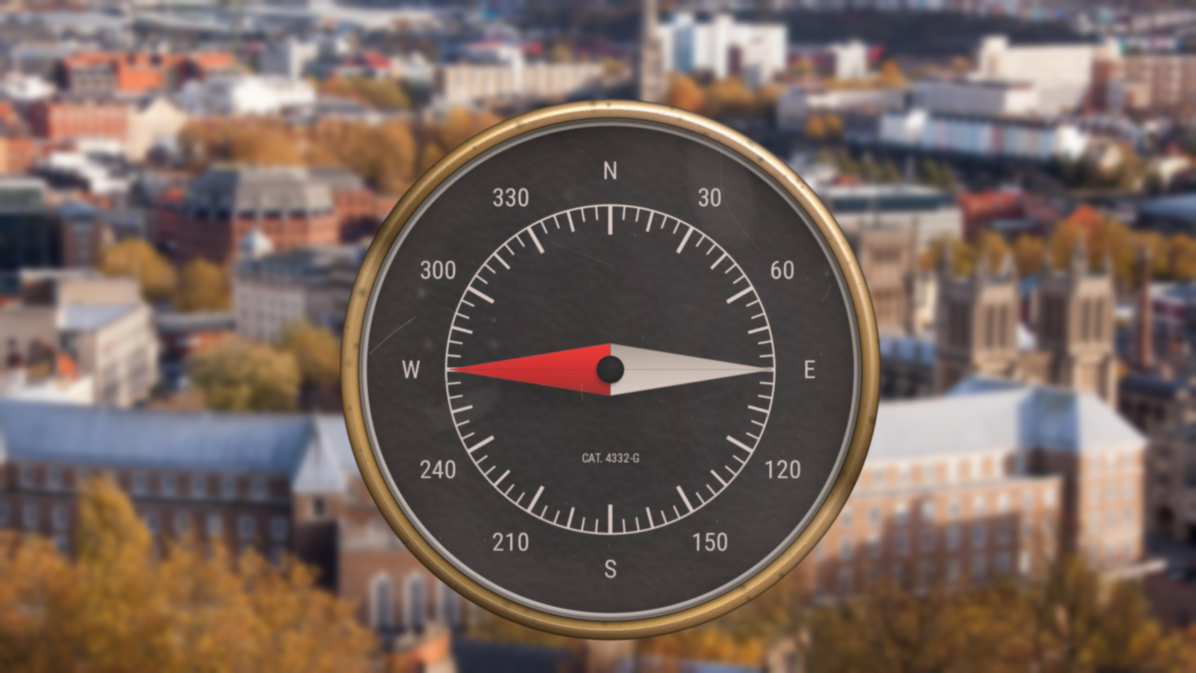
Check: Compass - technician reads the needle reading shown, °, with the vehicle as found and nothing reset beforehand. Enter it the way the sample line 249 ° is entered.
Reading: 270 °
